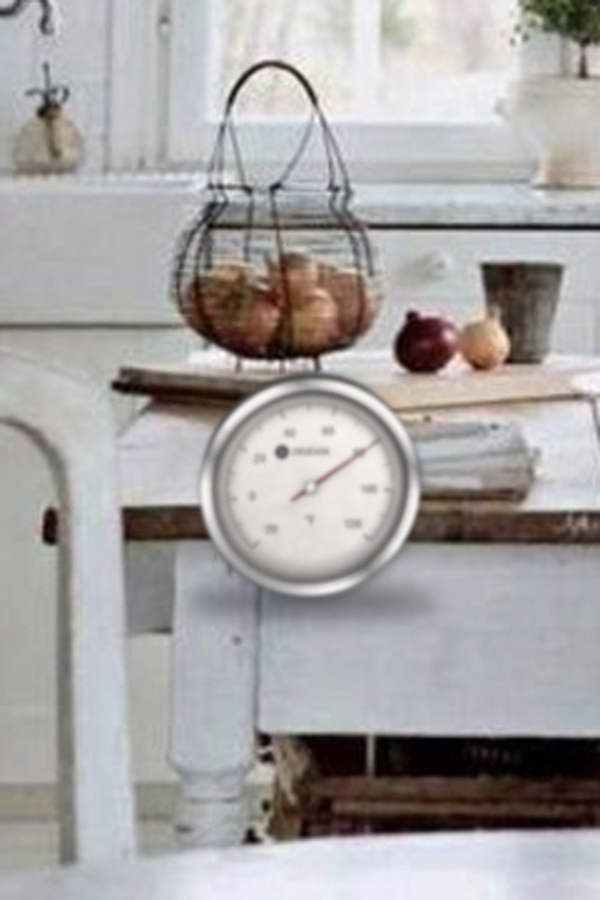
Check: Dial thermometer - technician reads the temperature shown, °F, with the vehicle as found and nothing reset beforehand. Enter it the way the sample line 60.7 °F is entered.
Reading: 80 °F
